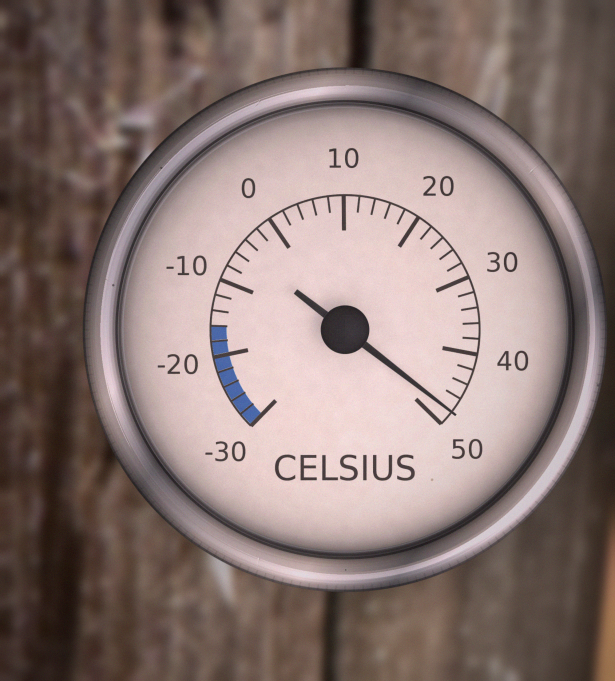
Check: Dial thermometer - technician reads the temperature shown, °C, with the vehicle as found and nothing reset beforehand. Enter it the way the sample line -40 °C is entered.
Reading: 48 °C
